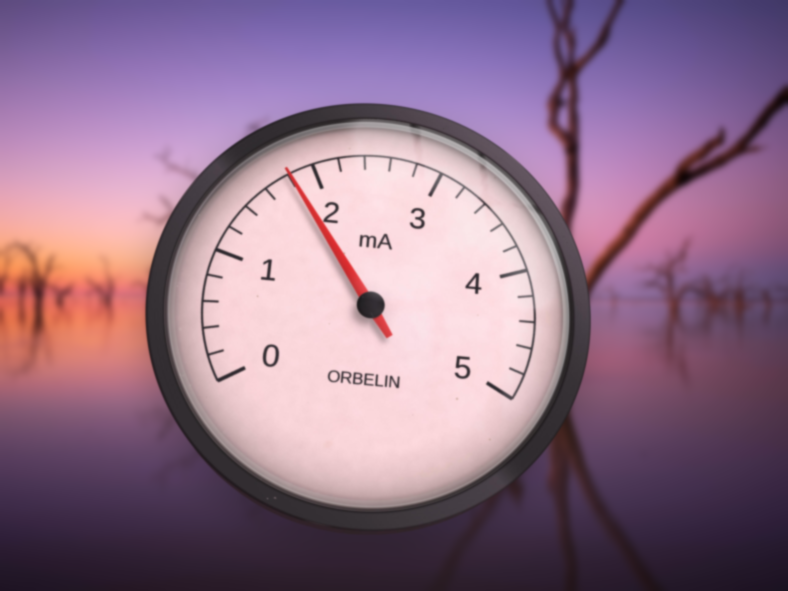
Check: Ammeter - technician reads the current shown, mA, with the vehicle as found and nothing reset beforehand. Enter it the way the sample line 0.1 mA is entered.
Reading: 1.8 mA
